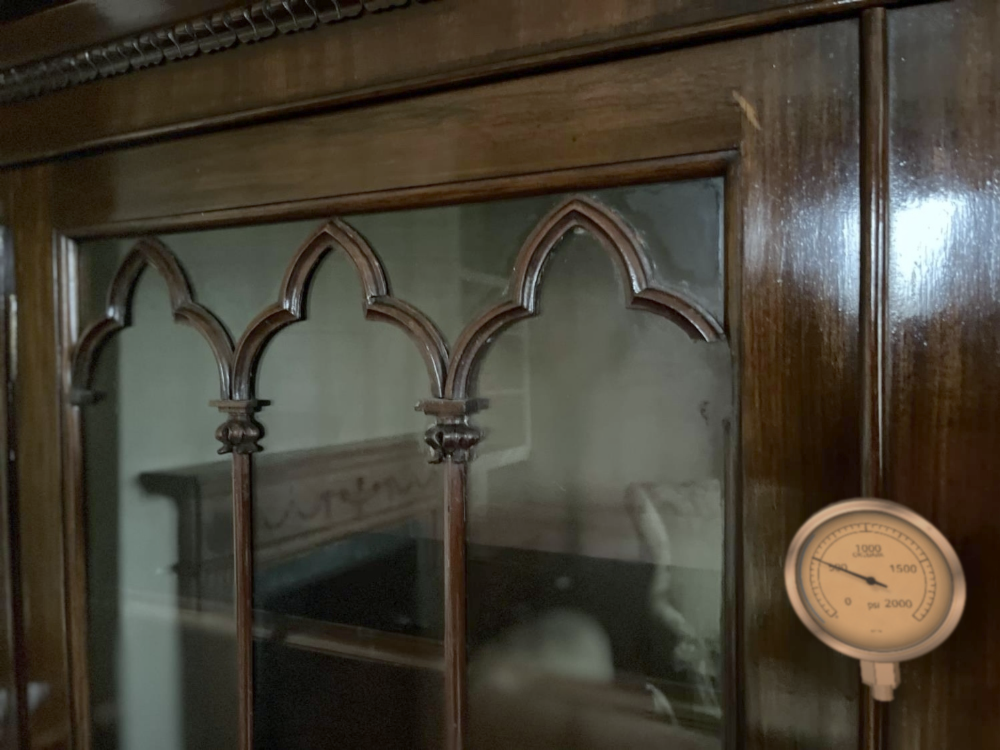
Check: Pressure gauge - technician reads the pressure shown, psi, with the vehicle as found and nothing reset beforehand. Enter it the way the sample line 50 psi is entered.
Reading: 500 psi
